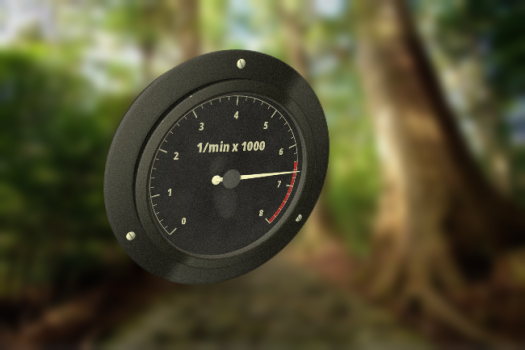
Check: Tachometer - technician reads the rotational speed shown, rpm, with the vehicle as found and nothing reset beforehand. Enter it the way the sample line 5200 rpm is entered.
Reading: 6600 rpm
